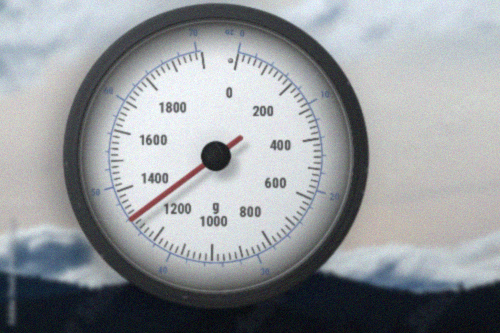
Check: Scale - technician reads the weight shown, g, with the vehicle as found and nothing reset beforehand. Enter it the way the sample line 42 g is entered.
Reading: 1300 g
